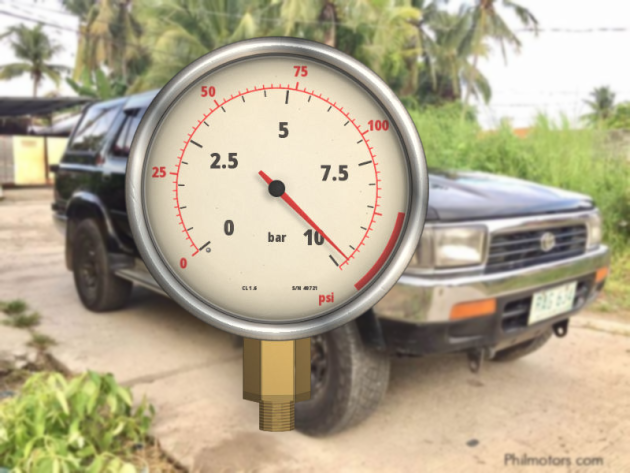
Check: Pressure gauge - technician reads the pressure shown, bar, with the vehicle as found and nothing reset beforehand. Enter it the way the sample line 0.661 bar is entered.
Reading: 9.75 bar
